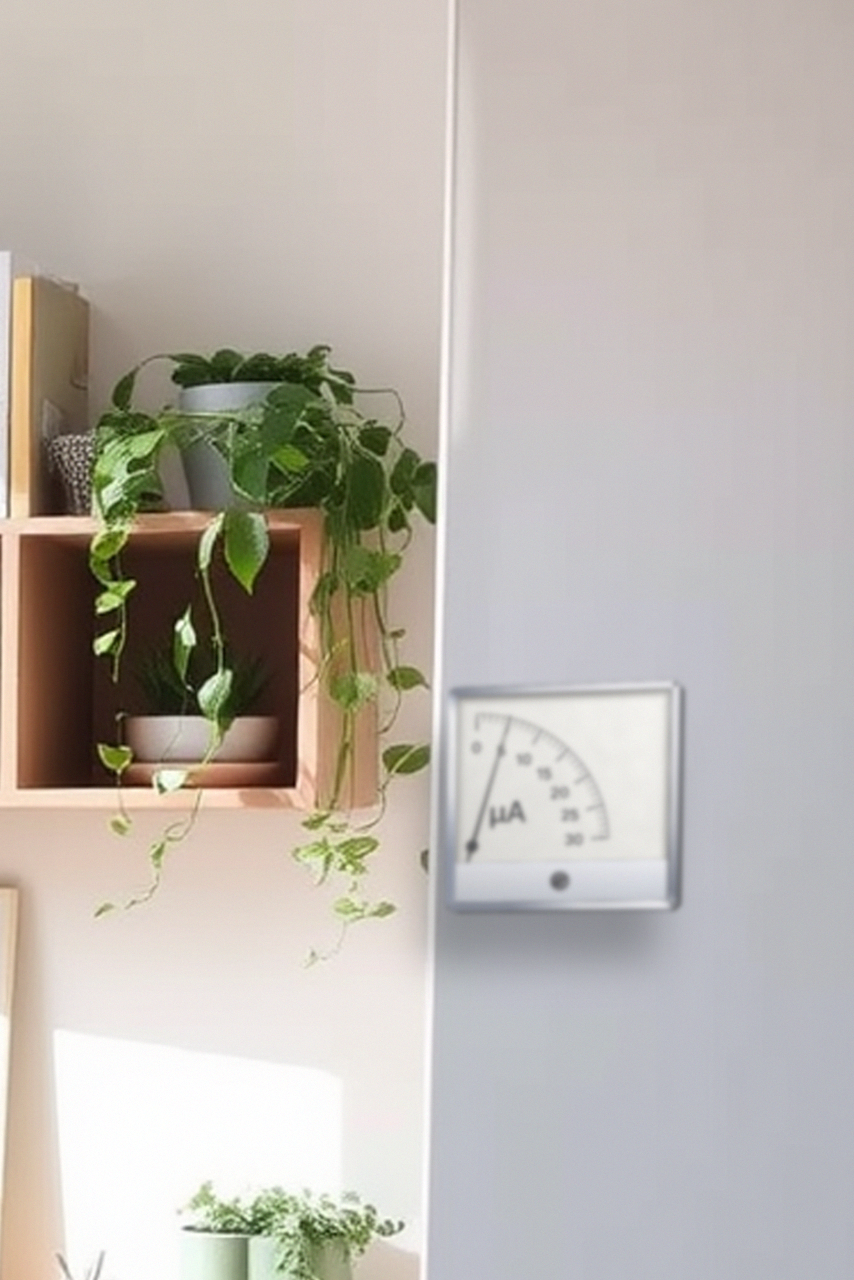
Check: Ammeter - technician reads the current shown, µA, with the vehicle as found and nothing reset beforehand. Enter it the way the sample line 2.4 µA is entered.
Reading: 5 µA
